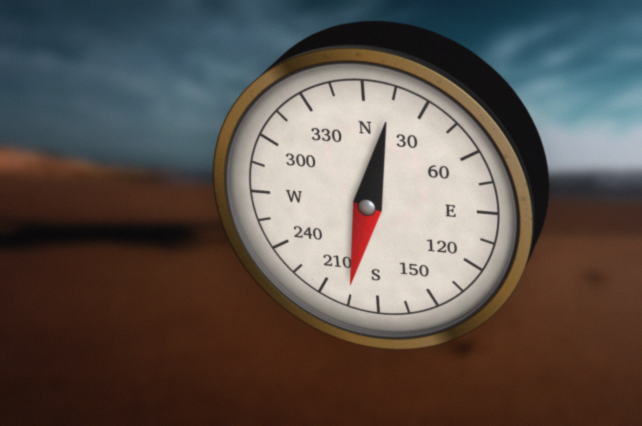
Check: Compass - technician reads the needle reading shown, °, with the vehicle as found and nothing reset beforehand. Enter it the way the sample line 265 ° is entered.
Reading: 195 °
